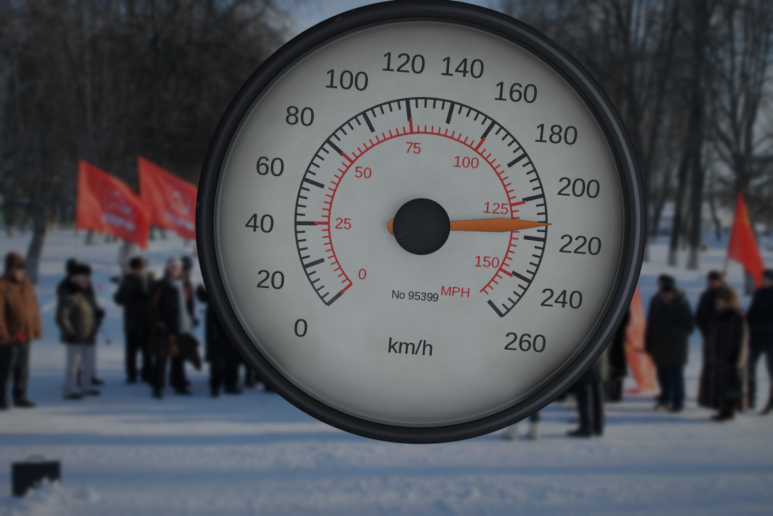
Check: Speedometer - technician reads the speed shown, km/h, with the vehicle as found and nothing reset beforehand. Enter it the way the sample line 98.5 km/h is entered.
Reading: 212 km/h
